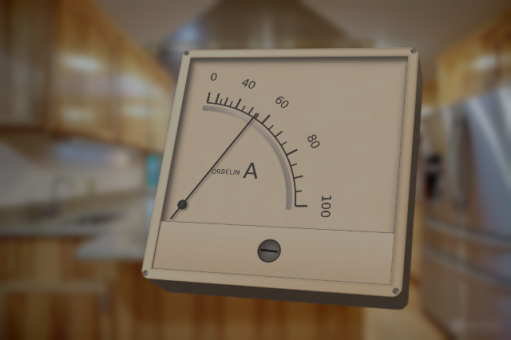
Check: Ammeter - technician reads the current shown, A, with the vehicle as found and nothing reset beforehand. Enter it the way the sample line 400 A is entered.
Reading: 55 A
